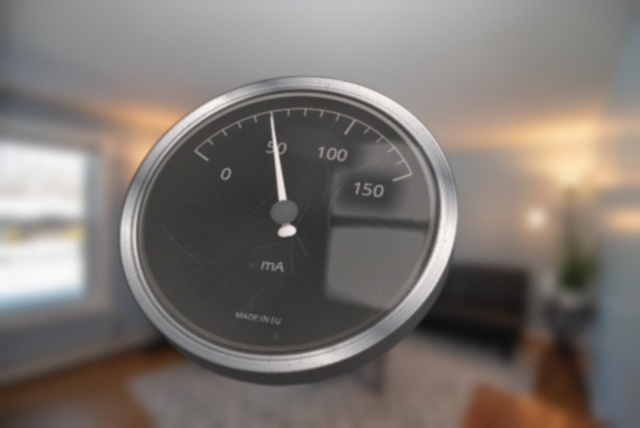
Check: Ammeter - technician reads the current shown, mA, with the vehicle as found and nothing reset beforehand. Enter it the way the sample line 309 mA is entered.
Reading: 50 mA
